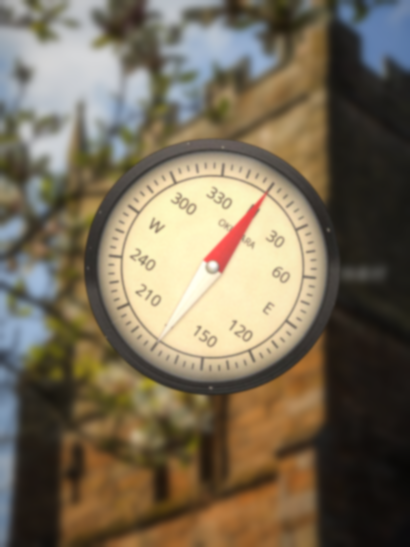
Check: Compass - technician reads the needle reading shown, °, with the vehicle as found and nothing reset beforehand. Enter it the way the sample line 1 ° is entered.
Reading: 0 °
